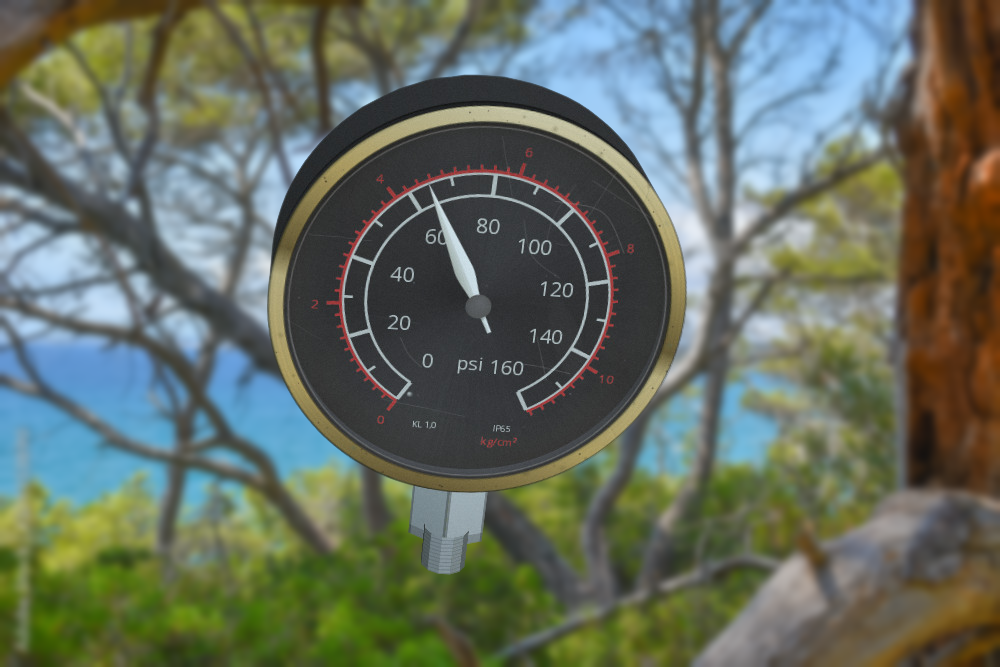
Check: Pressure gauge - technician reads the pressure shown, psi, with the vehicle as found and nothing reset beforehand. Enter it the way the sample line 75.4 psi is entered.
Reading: 65 psi
